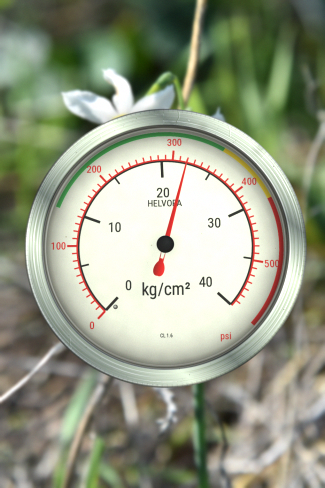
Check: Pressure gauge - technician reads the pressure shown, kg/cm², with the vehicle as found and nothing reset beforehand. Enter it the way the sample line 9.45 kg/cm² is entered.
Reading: 22.5 kg/cm²
